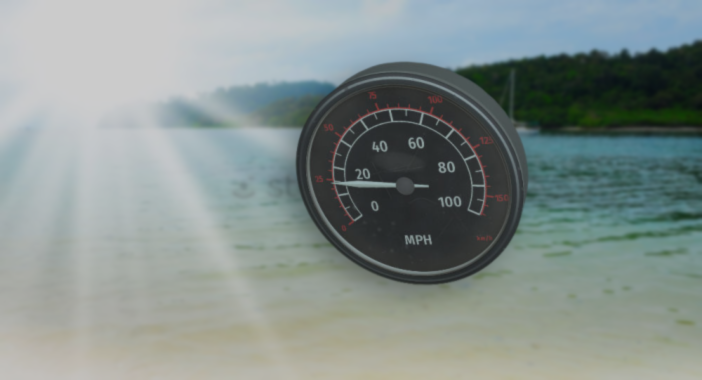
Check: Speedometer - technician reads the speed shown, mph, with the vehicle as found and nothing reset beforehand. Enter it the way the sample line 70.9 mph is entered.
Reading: 15 mph
